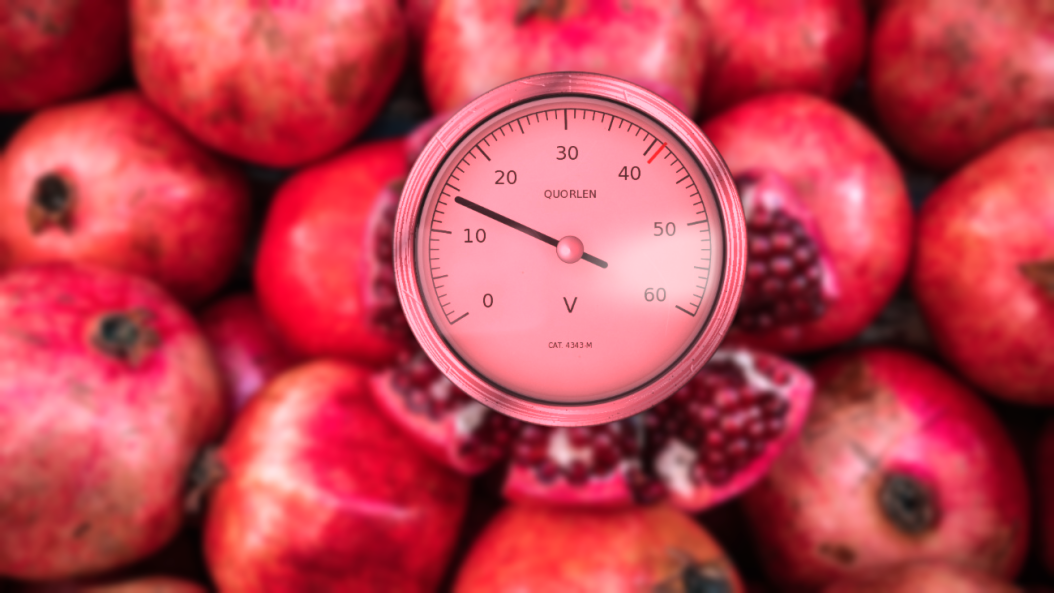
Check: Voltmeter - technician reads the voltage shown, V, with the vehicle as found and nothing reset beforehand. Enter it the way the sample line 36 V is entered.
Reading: 14 V
